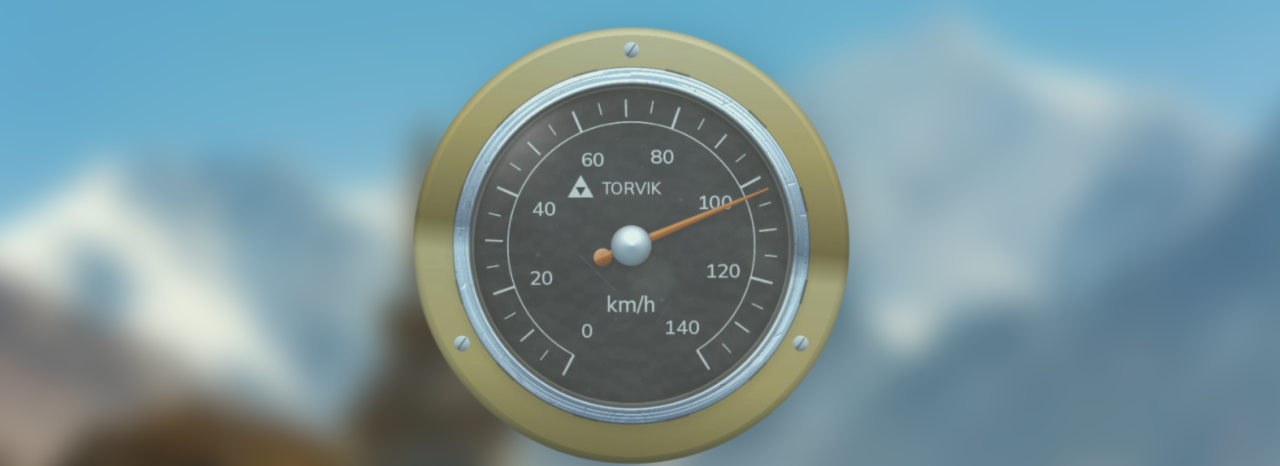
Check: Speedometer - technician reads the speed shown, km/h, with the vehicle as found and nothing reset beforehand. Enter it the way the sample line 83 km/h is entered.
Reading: 102.5 km/h
